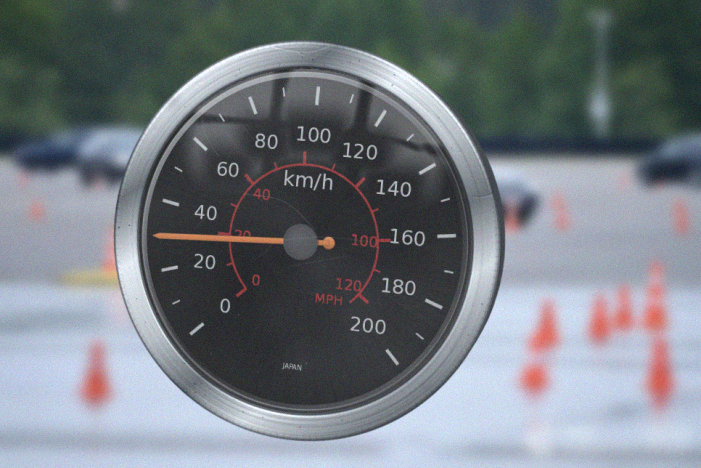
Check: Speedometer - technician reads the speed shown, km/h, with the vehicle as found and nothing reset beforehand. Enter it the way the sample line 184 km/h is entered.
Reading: 30 km/h
